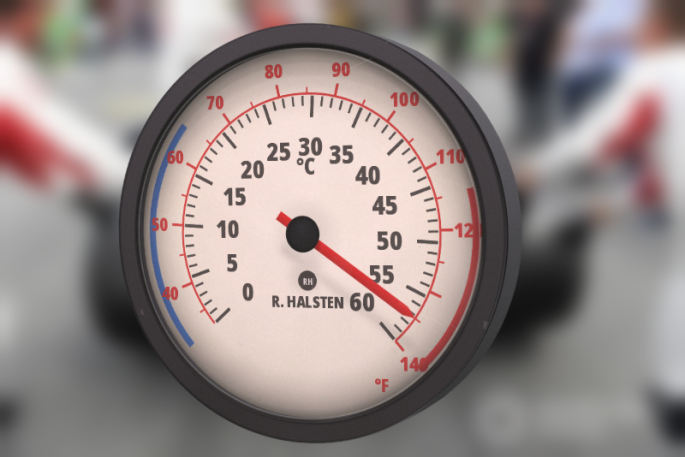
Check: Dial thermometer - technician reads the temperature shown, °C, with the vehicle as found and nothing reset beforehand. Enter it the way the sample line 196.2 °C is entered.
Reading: 57 °C
